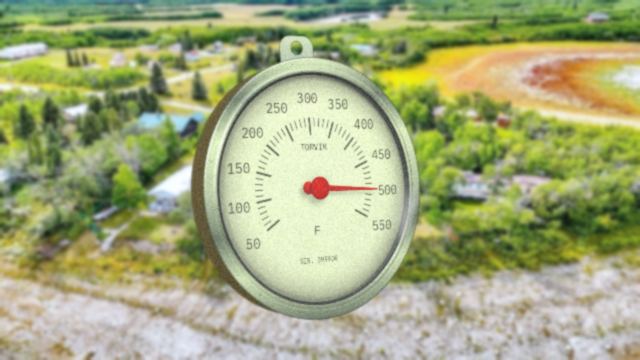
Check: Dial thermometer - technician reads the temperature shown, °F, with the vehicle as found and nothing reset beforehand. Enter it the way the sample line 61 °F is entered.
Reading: 500 °F
